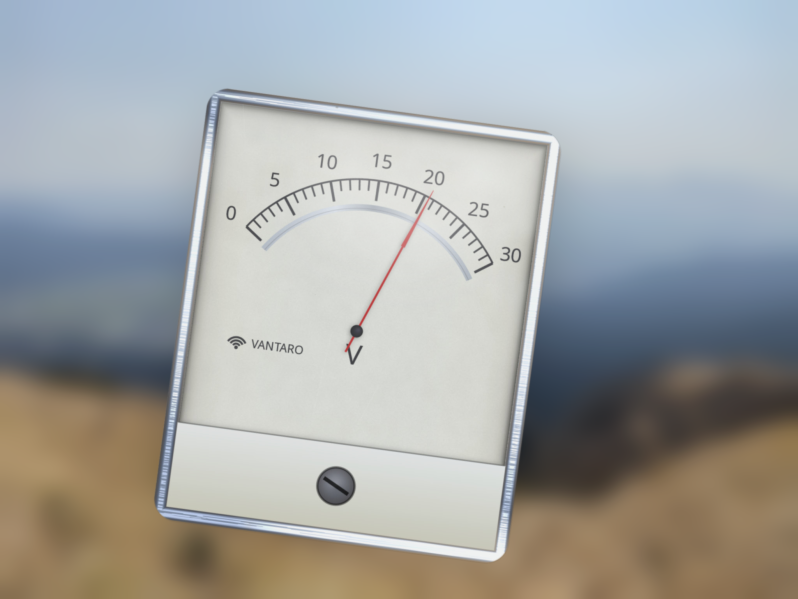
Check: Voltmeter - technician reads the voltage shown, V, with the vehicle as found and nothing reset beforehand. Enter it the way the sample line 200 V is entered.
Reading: 20.5 V
